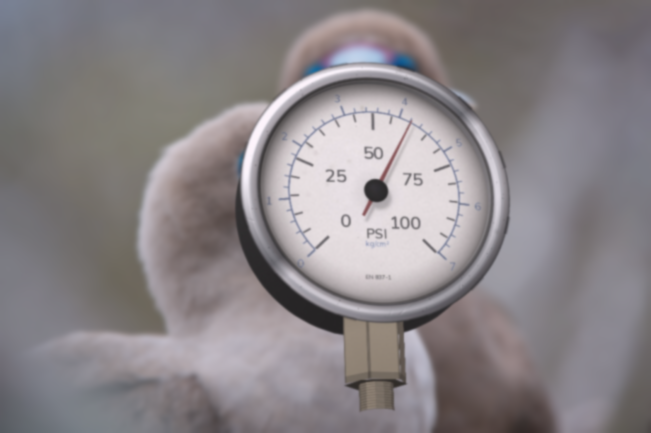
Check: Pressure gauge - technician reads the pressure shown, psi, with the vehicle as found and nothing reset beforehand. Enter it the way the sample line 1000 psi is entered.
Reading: 60 psi
